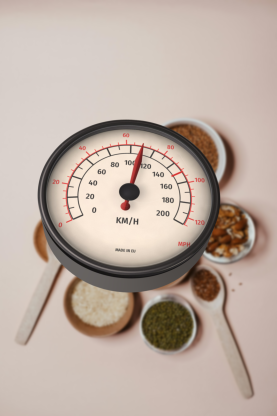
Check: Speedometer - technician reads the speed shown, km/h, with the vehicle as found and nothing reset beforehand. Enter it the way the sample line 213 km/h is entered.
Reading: 110 km/h
